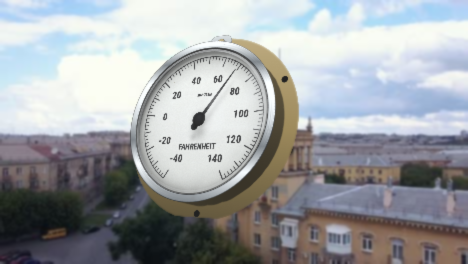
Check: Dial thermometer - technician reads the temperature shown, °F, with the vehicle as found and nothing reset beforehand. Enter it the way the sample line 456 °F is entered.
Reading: 70 °F
